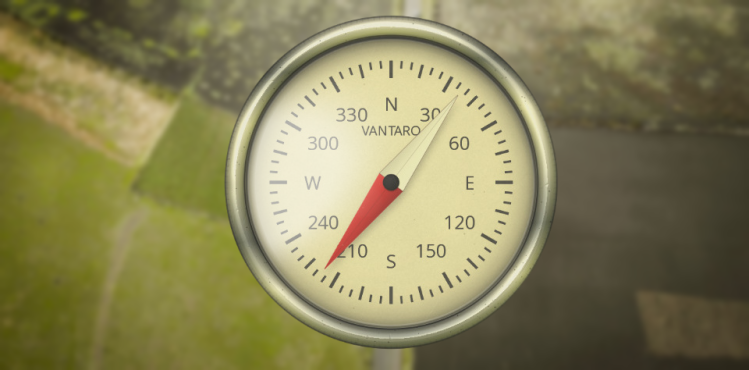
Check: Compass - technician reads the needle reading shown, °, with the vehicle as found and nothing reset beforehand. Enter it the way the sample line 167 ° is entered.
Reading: 217.5 °
